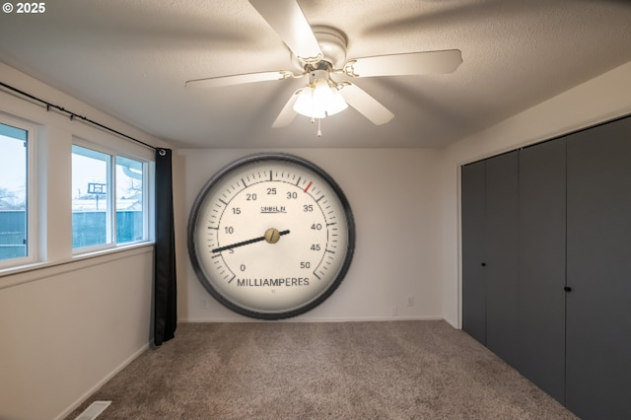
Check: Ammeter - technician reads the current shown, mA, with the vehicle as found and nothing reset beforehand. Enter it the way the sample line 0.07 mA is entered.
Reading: 6 mA
